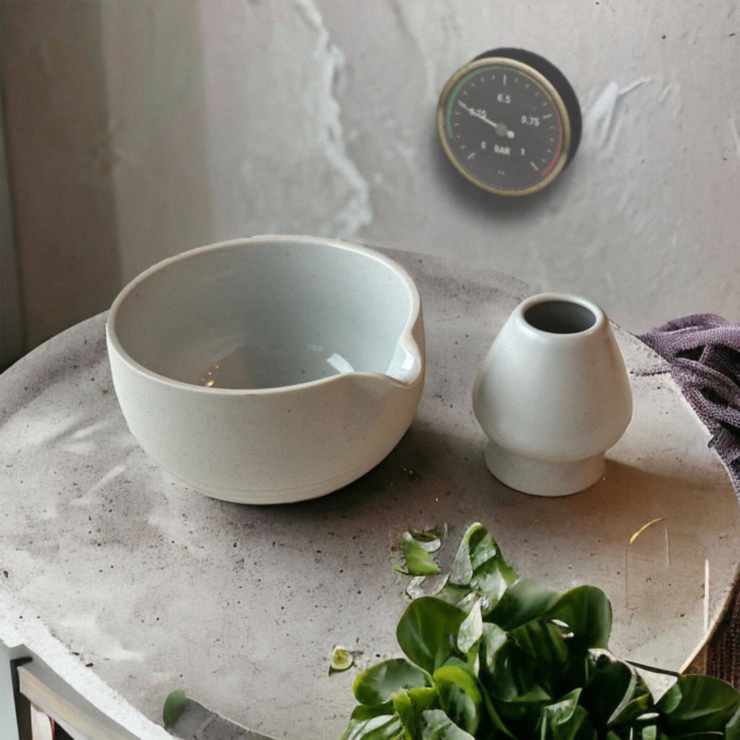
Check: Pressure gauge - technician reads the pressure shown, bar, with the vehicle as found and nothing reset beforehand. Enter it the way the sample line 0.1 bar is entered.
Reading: 0.25 bar
